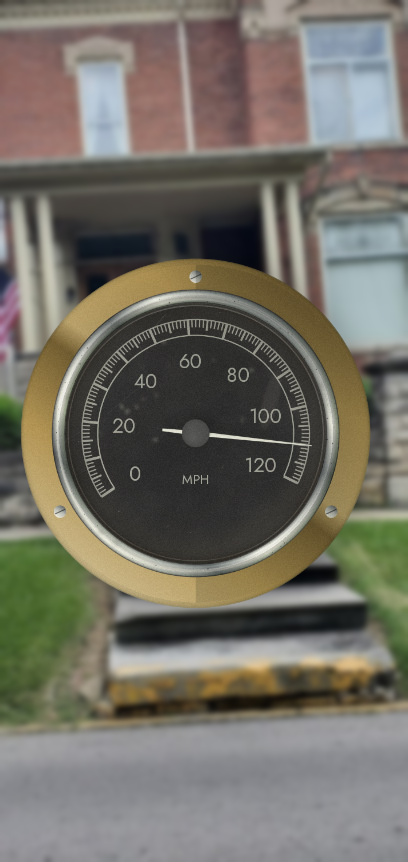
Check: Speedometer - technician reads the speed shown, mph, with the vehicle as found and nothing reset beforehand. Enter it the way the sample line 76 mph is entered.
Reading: 110 mph
